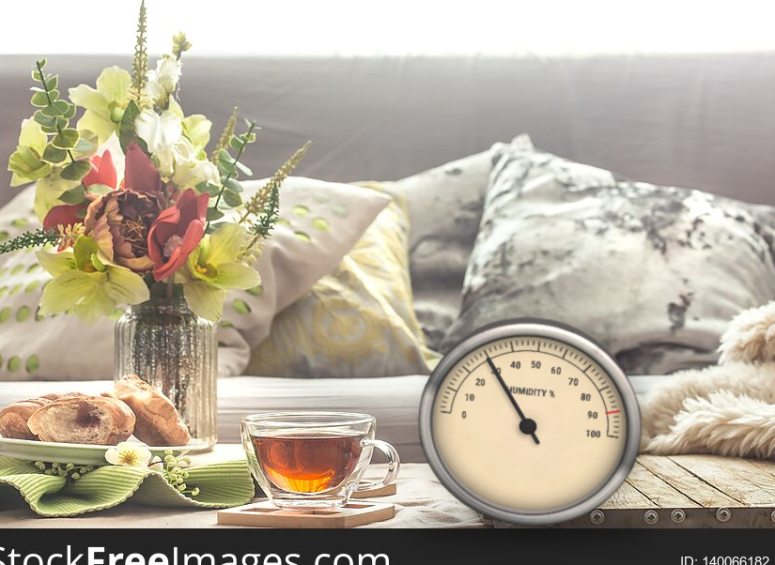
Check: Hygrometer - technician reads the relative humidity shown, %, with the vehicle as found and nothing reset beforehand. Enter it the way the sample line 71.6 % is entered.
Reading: 30 %
